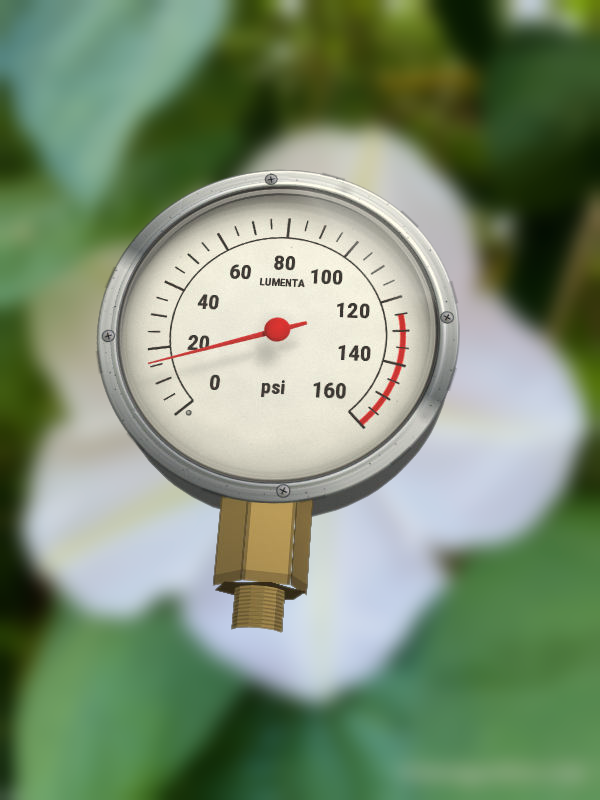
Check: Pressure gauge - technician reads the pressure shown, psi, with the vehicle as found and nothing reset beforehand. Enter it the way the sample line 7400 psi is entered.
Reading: 15 psi
